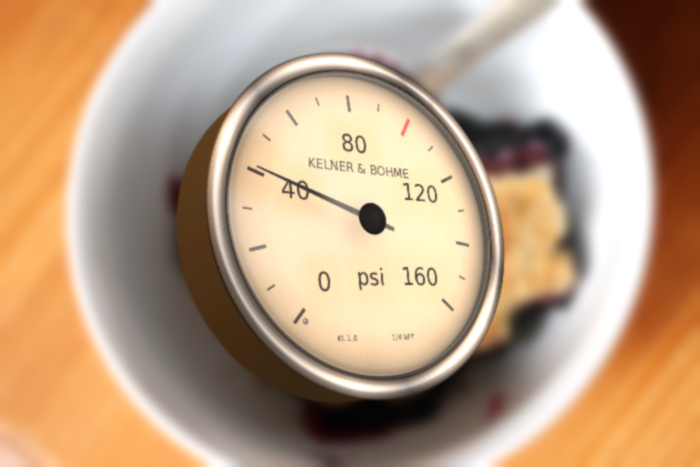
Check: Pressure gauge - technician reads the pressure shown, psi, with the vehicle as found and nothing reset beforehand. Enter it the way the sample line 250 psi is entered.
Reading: 40 psi
